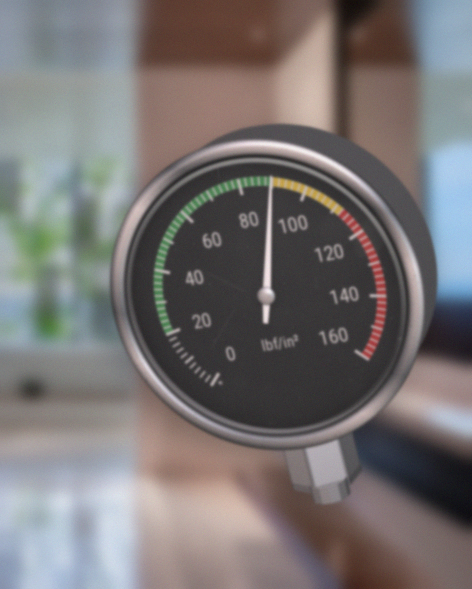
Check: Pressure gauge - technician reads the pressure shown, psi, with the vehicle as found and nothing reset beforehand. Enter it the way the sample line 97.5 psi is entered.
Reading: 90 psi
